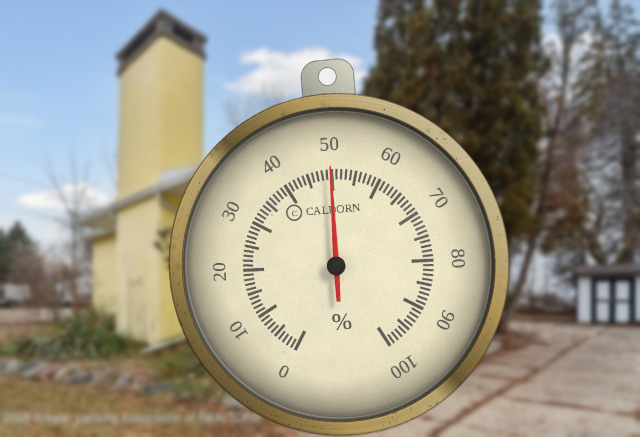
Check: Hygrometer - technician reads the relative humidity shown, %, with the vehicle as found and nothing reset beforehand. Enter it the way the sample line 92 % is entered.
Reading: 50 %
